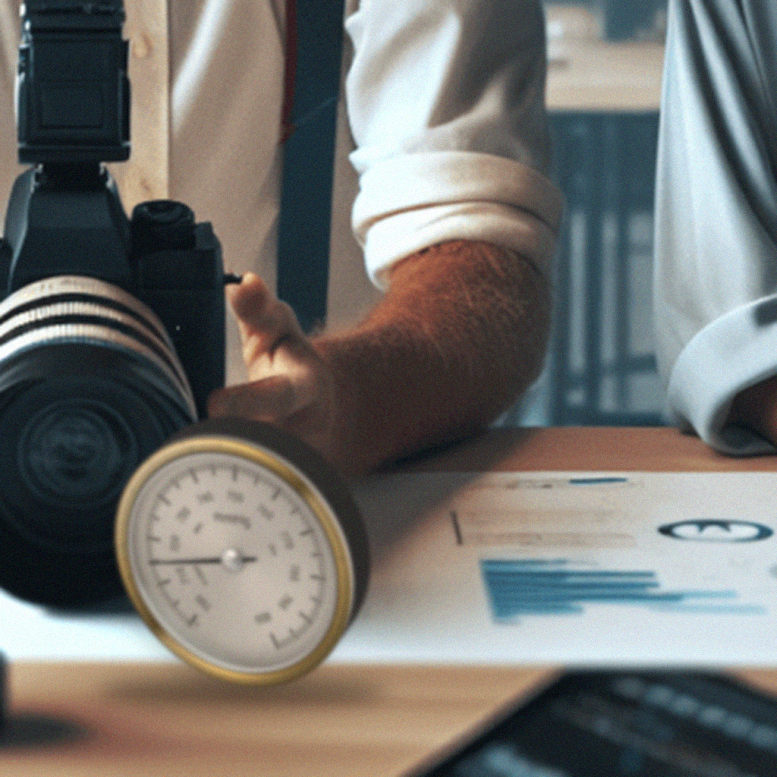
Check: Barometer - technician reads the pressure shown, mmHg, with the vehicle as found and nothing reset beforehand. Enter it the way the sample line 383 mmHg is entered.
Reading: 715 mmHg
